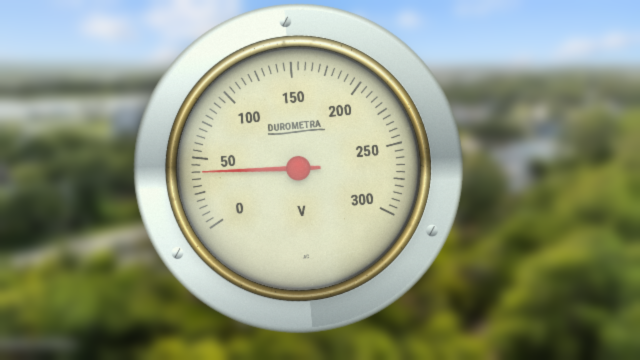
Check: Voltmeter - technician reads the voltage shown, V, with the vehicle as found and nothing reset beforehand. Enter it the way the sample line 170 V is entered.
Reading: 40 V
